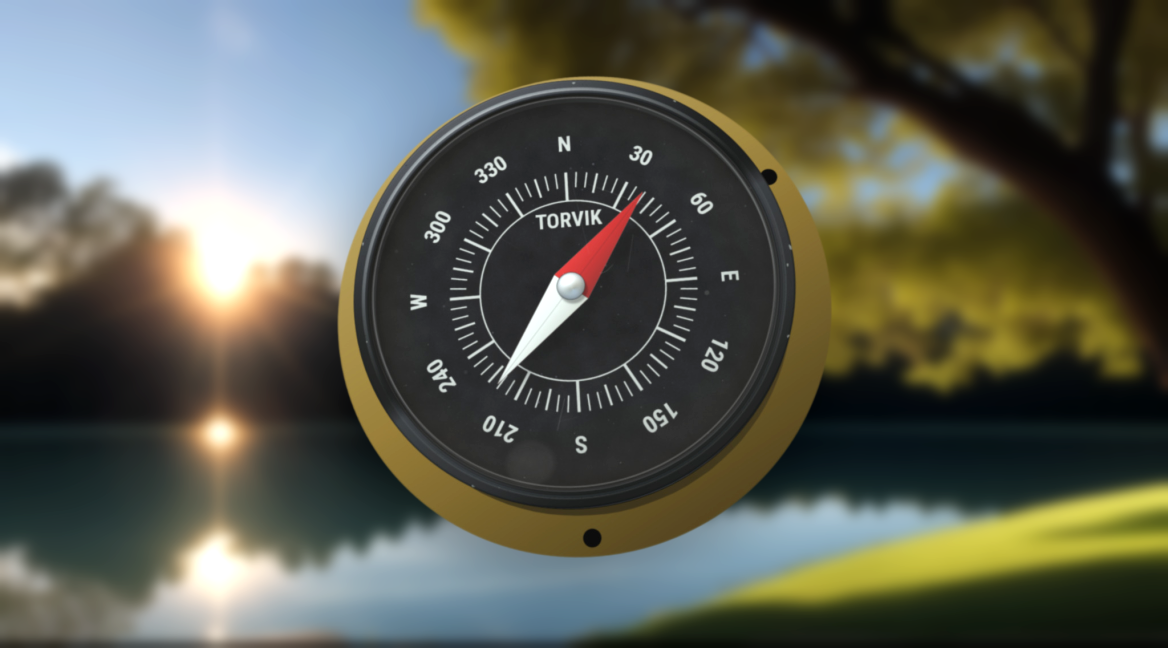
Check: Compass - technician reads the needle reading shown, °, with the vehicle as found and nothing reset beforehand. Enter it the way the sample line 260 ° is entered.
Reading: 40 °
